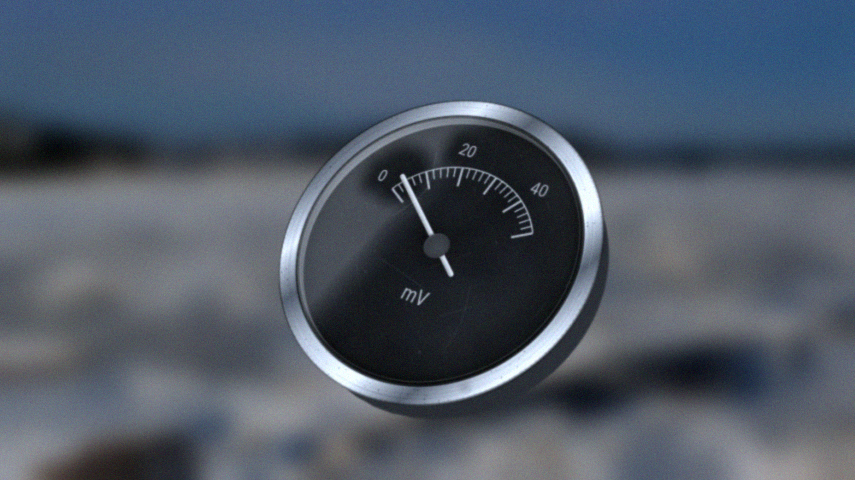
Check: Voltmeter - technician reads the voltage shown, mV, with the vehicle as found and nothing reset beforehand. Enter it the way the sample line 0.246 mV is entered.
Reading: 4 mV
